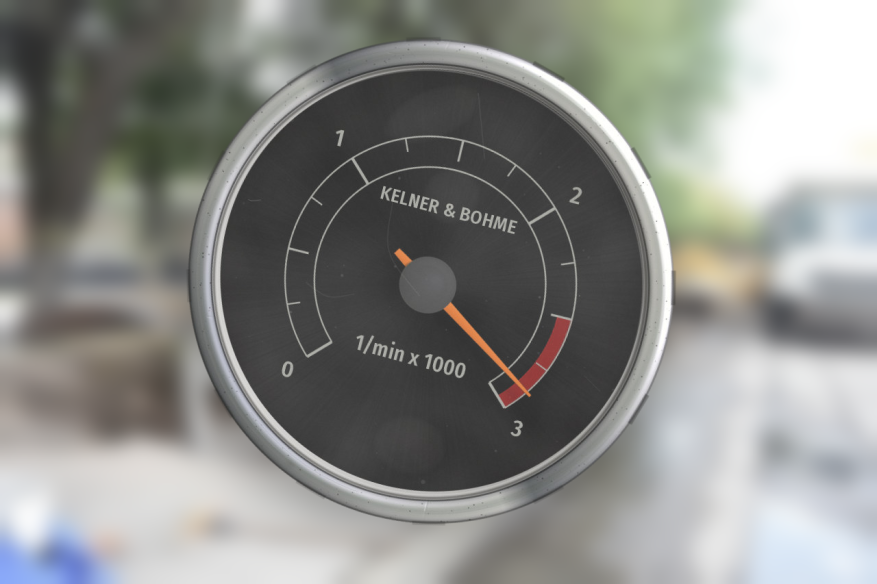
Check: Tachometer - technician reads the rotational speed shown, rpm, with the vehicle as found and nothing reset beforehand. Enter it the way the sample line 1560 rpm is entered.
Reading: 2875 rpm
